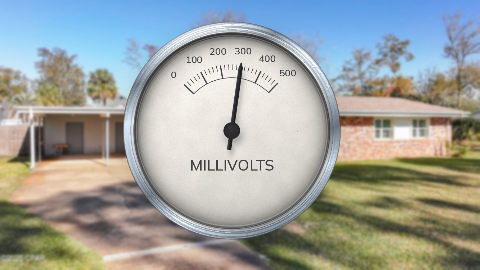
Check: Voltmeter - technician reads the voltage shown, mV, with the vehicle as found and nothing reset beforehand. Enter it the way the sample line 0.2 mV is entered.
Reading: 300 mV
